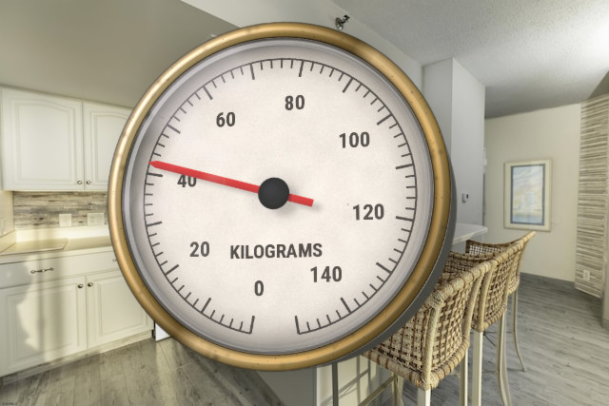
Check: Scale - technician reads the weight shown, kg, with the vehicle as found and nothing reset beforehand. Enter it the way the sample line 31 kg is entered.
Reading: 42 kg
